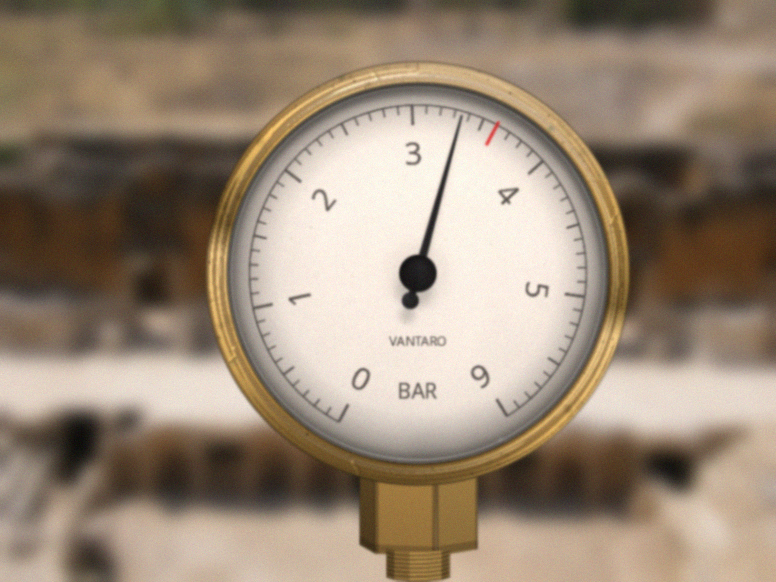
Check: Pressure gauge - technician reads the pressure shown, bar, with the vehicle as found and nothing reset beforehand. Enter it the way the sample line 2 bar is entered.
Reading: 3.35 bar
